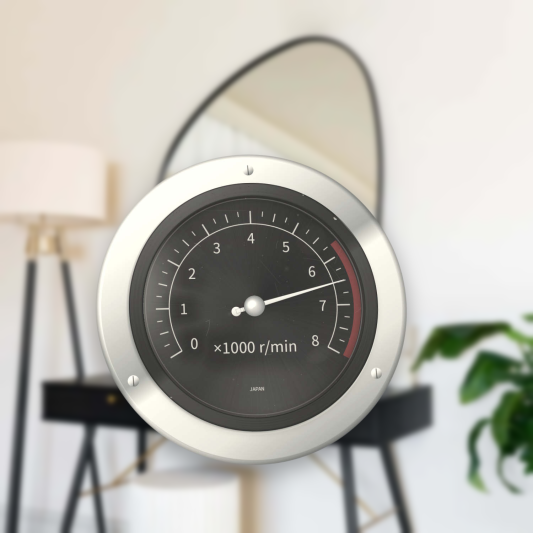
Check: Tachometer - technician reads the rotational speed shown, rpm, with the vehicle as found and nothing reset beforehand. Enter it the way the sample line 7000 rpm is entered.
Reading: 6500 rpm
